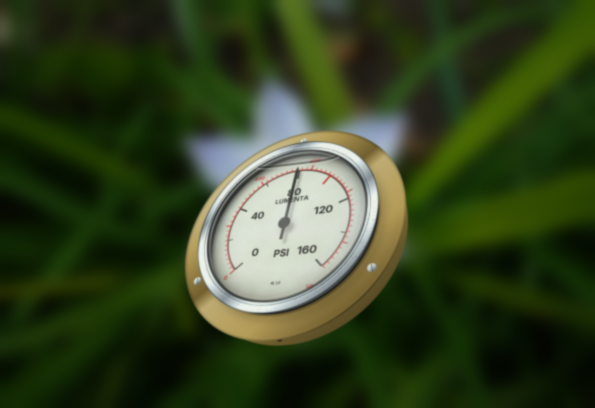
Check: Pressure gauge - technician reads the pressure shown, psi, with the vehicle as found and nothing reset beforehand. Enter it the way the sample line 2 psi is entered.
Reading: 80 psi
